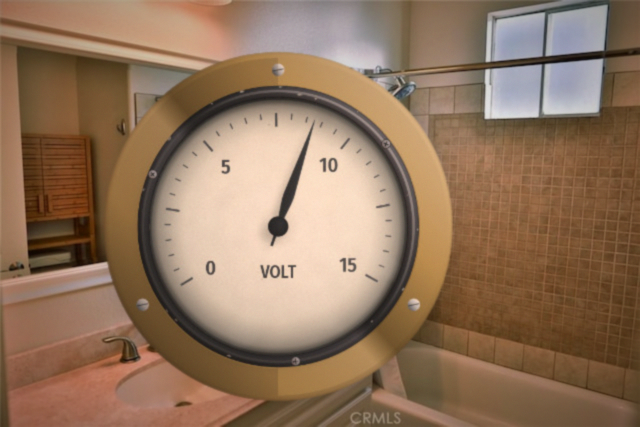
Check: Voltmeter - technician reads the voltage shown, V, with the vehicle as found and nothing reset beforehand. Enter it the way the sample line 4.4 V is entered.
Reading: 8.75 V
